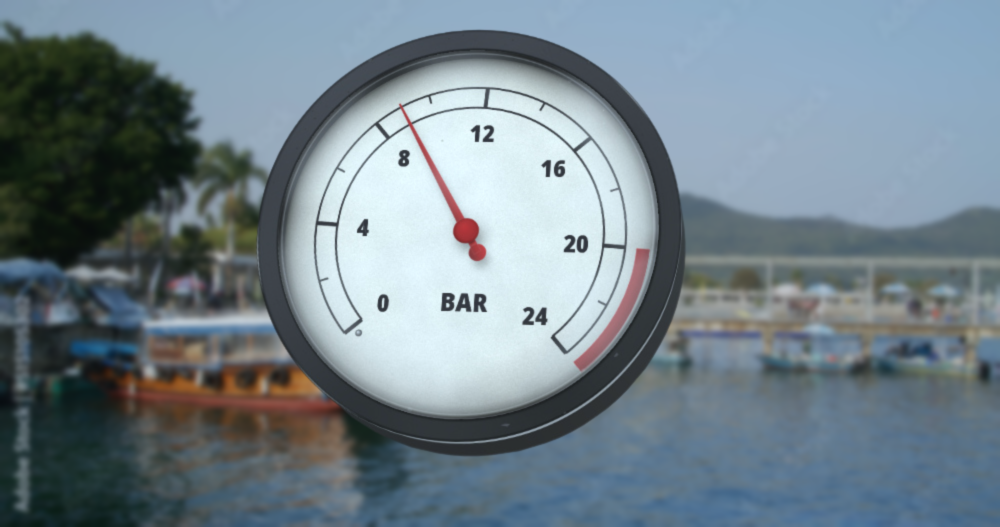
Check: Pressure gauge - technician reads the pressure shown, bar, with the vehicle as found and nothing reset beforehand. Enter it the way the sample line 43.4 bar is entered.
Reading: 9 bar
